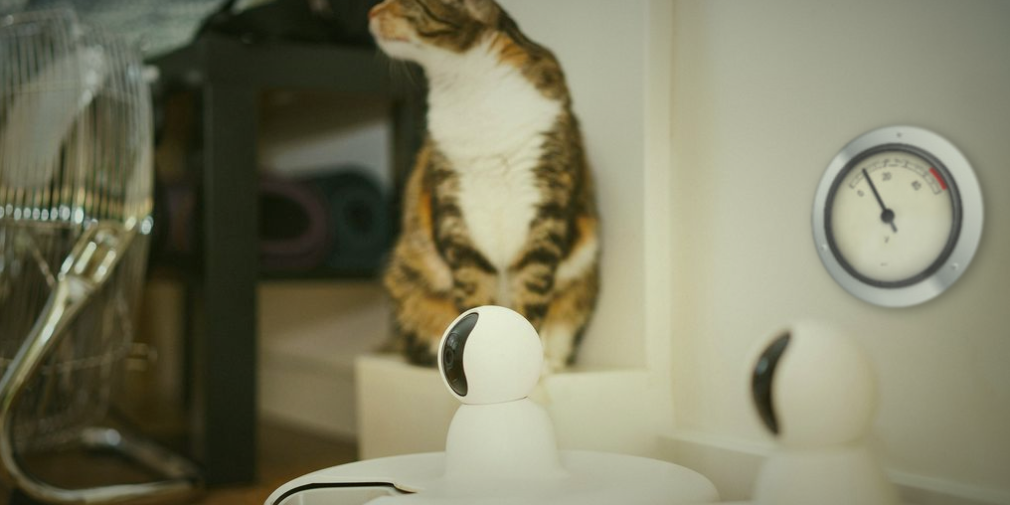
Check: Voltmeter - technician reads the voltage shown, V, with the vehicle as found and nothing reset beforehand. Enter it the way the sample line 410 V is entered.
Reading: 10 V
